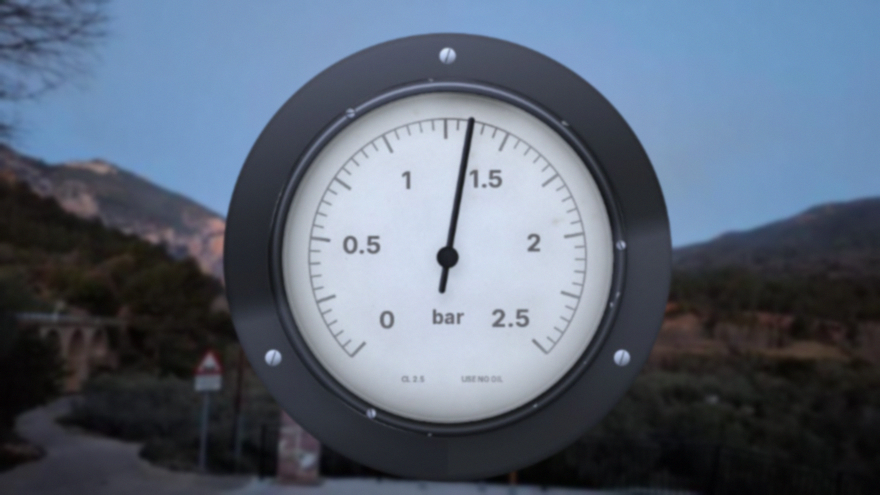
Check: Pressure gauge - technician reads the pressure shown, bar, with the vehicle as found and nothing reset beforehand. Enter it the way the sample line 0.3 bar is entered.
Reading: 1.35 bar
